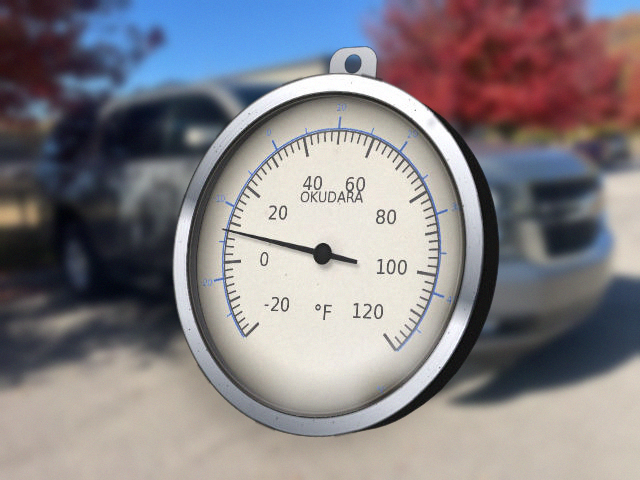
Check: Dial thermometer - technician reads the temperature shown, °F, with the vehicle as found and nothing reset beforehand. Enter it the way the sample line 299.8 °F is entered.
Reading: 8 °F
